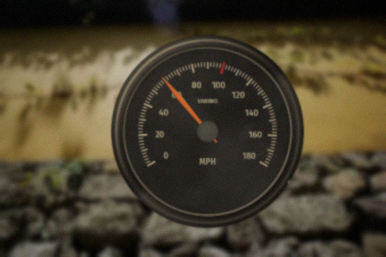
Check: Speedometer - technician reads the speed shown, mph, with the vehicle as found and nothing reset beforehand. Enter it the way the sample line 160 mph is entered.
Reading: 60 mph
